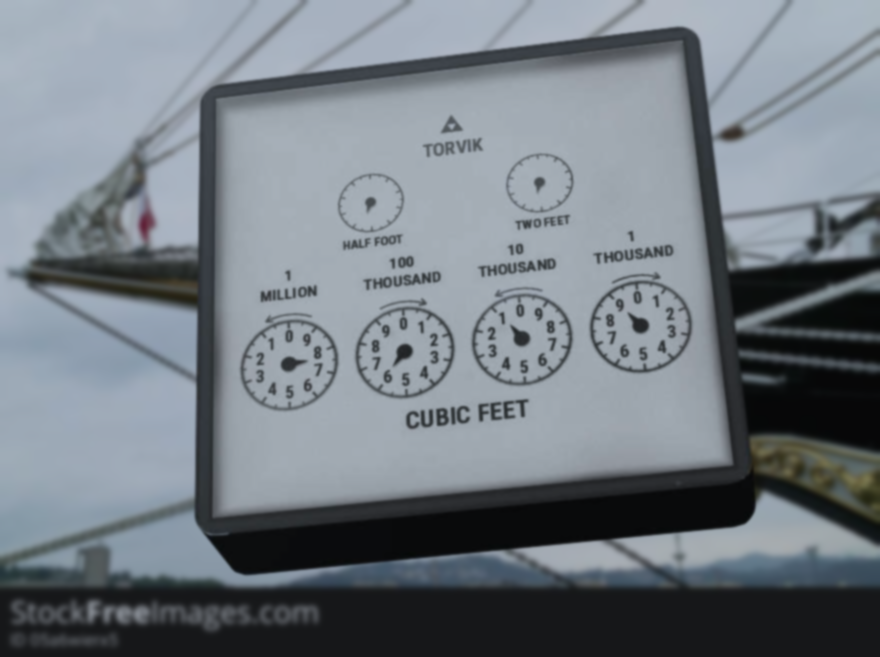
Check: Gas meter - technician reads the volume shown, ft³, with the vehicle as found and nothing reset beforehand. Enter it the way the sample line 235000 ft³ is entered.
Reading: 760900 ft³
